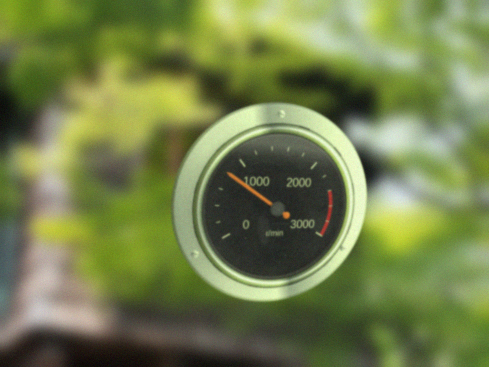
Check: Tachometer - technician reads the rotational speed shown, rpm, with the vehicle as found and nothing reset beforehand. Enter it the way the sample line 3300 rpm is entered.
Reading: 800 rpm
